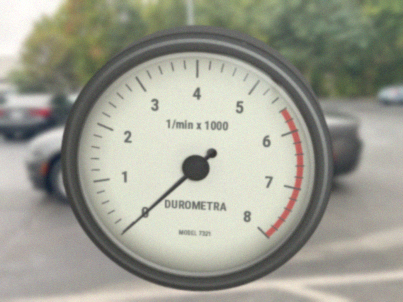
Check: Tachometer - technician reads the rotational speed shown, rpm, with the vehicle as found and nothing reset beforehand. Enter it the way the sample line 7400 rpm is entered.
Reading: 0 rpm
